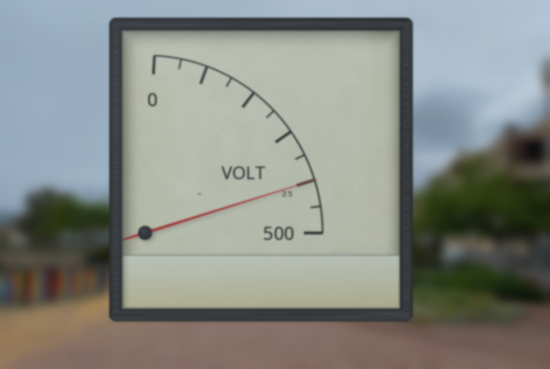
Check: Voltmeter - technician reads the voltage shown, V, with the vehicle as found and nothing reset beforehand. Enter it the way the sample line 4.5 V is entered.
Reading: 400 V
